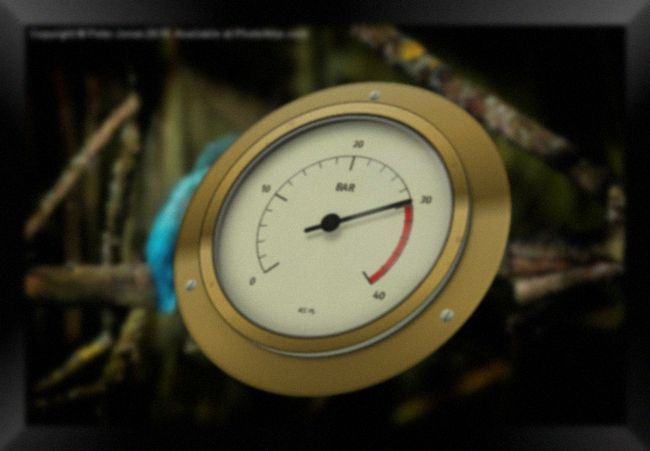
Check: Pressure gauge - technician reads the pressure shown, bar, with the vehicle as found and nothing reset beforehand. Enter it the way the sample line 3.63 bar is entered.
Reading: 30 bar
